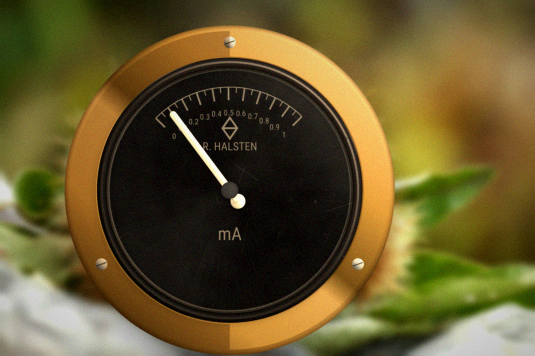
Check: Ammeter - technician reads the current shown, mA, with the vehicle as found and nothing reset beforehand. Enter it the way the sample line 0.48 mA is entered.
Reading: 0.1 mA
